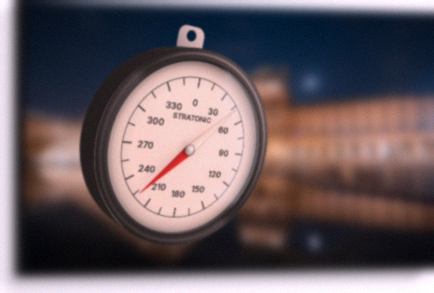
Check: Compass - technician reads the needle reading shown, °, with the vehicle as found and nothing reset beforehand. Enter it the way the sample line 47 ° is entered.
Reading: 225 °
